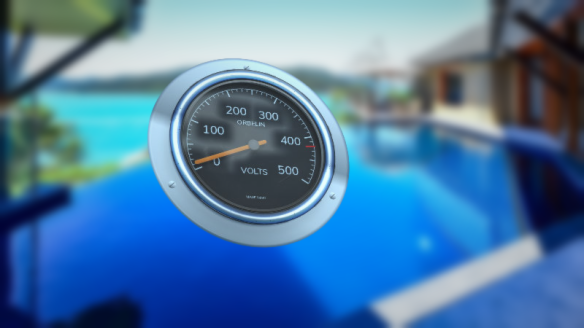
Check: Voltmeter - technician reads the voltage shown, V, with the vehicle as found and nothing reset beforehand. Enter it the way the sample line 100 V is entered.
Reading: 10 V
